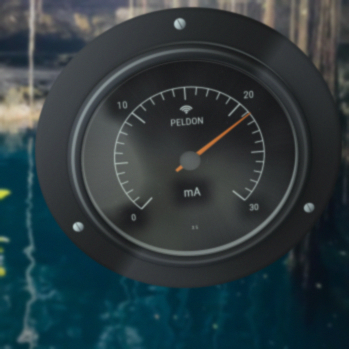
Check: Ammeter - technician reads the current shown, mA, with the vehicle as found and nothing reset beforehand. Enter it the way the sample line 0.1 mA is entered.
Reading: 21 mA
